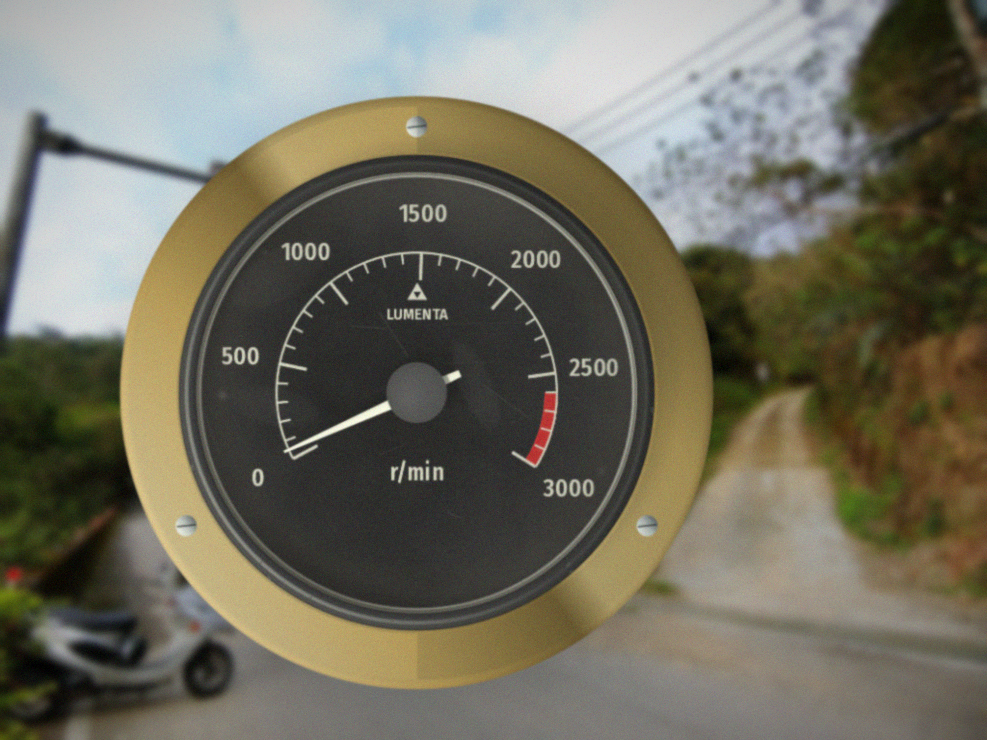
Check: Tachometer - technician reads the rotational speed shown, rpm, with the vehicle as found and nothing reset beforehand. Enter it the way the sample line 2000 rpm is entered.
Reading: 50 rpm
